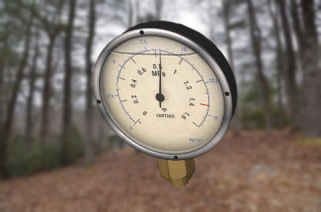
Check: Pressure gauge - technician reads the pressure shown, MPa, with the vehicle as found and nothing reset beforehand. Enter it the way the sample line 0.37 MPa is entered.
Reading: 0.85 MPa
